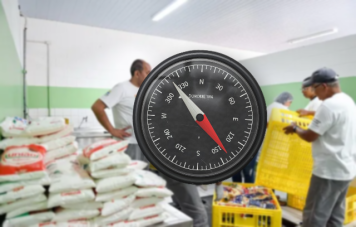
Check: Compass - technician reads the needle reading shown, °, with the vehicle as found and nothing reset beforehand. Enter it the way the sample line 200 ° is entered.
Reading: 140 °
